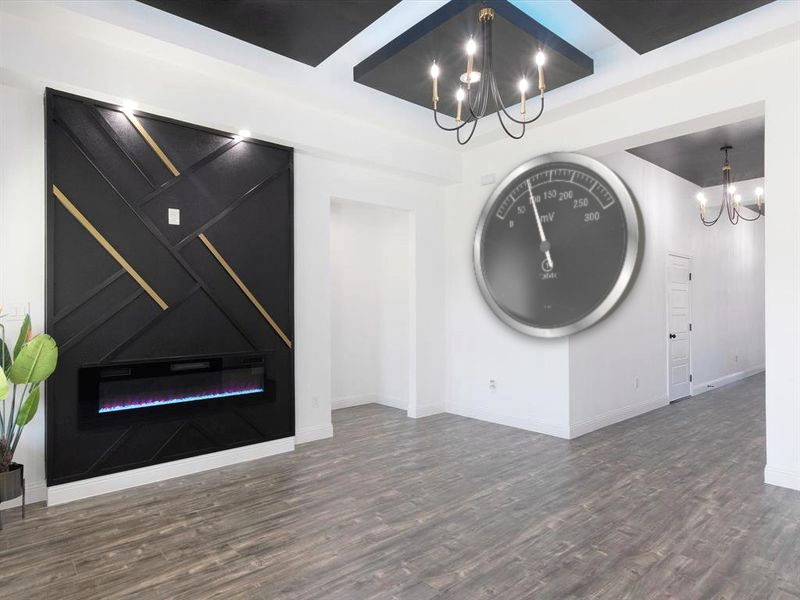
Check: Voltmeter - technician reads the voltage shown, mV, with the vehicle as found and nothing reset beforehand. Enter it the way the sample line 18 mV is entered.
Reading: 100 mV
